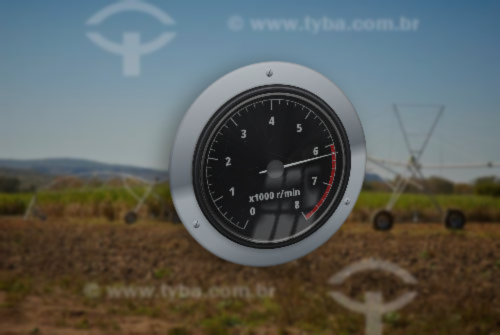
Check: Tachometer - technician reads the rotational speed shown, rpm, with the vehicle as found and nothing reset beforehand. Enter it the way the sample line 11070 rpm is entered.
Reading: 6200 rpm
